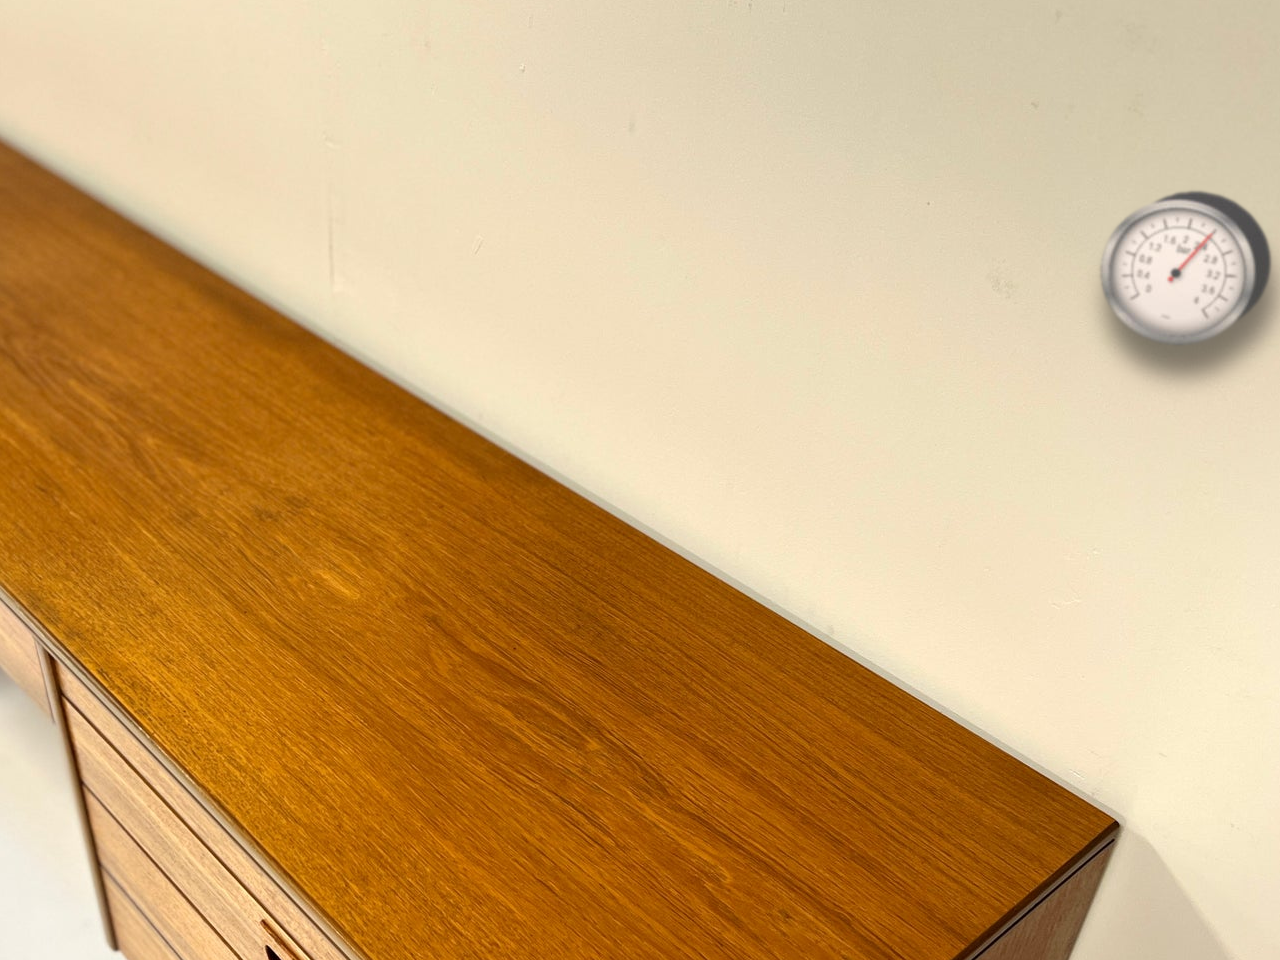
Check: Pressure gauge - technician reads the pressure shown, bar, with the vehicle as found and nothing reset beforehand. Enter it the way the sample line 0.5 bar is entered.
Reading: 2.4 bar
